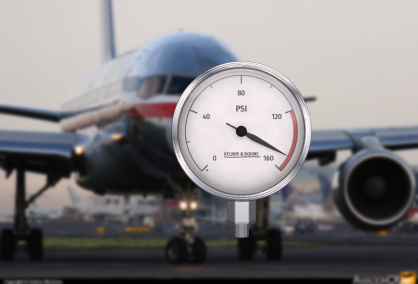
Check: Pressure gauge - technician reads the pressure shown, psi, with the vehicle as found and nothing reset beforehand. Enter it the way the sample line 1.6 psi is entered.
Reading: 150 psi
